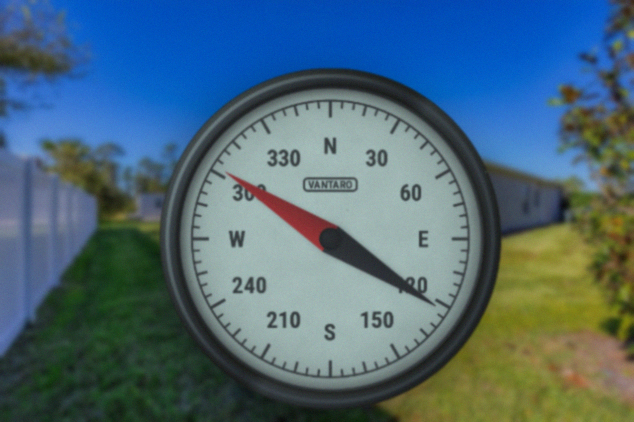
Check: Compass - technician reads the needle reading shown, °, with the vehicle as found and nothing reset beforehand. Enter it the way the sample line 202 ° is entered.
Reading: 302.5 °
